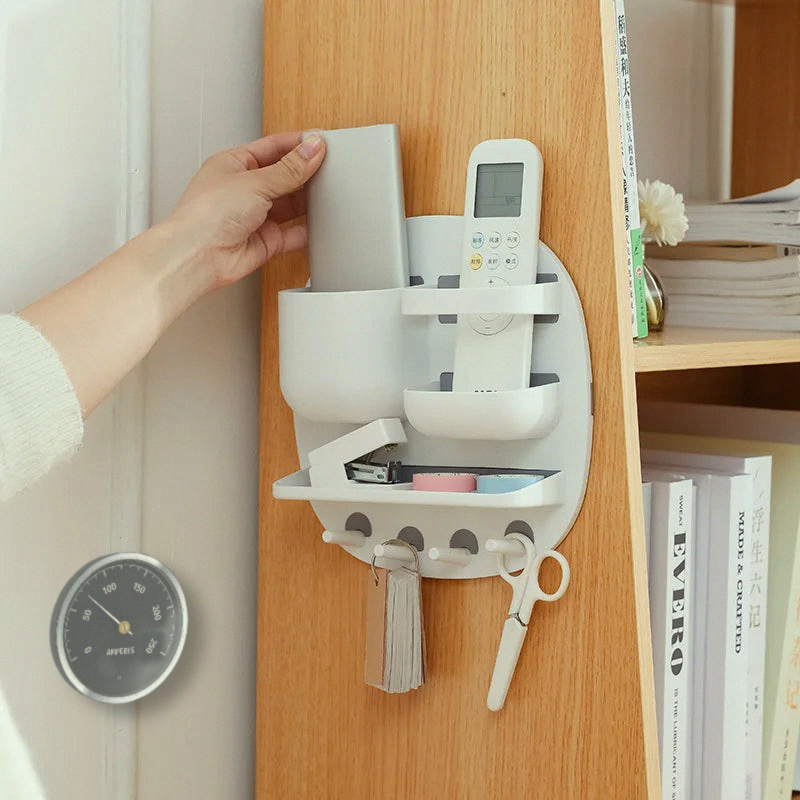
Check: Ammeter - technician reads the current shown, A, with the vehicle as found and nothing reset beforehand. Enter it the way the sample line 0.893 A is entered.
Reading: 70 A
